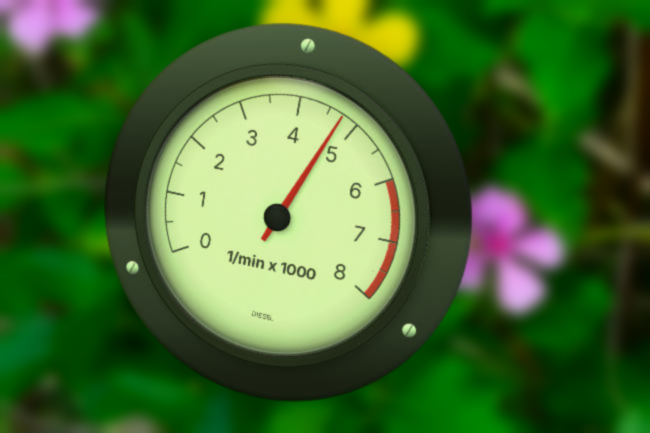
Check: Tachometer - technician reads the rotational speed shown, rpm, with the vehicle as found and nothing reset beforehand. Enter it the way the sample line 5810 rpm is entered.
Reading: 4750 rpm
